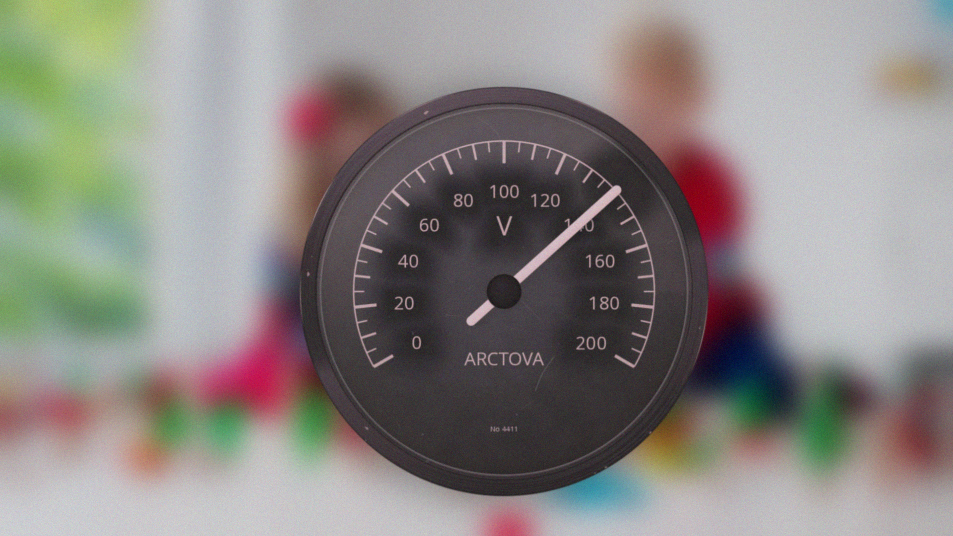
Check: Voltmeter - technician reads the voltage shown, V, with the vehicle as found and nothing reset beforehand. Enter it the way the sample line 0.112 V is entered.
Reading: 140 V
